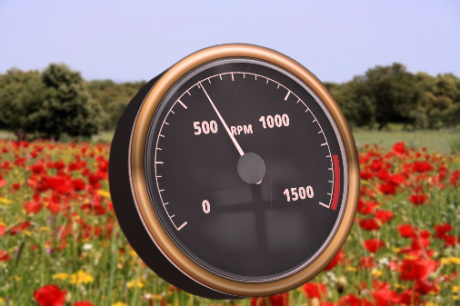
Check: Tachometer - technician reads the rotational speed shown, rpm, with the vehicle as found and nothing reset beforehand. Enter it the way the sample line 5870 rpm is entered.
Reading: 600 rpm
